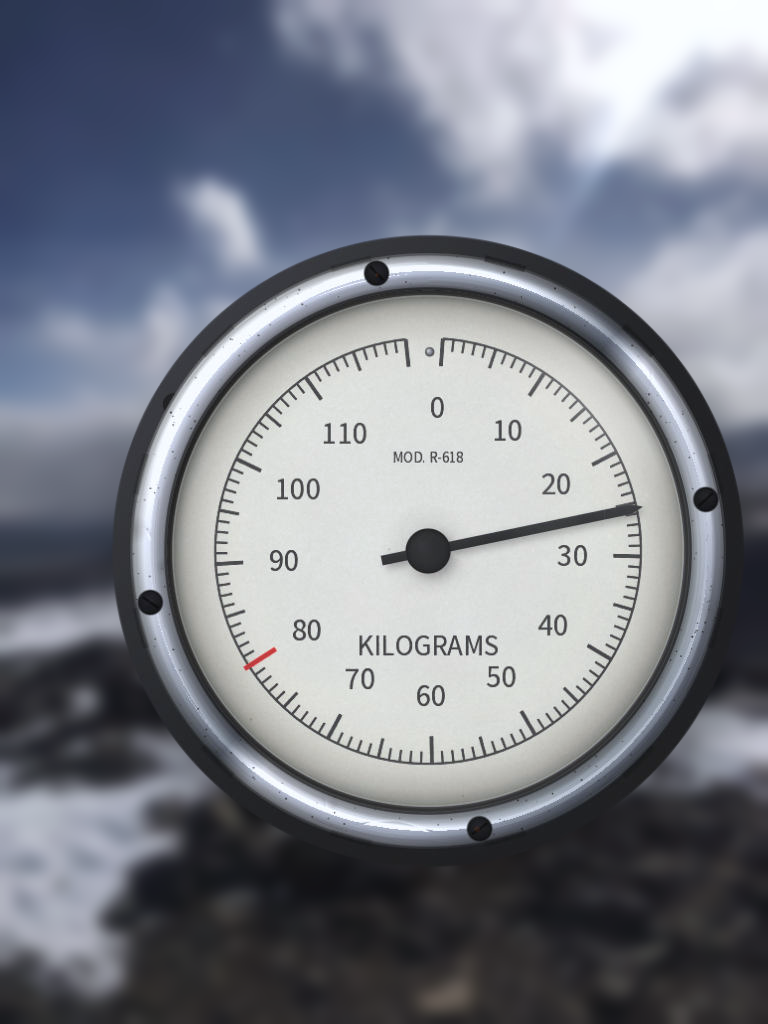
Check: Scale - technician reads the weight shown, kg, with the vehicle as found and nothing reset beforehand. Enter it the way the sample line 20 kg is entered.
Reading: 25.5 kg
